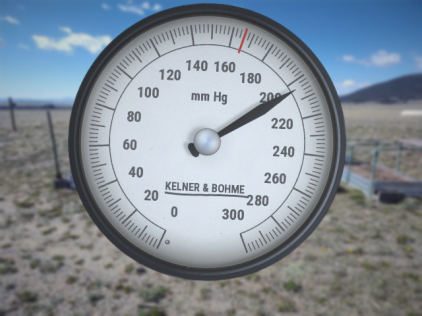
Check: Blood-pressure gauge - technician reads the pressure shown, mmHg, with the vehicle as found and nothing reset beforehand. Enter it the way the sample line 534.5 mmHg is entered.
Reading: 204 mmHg
